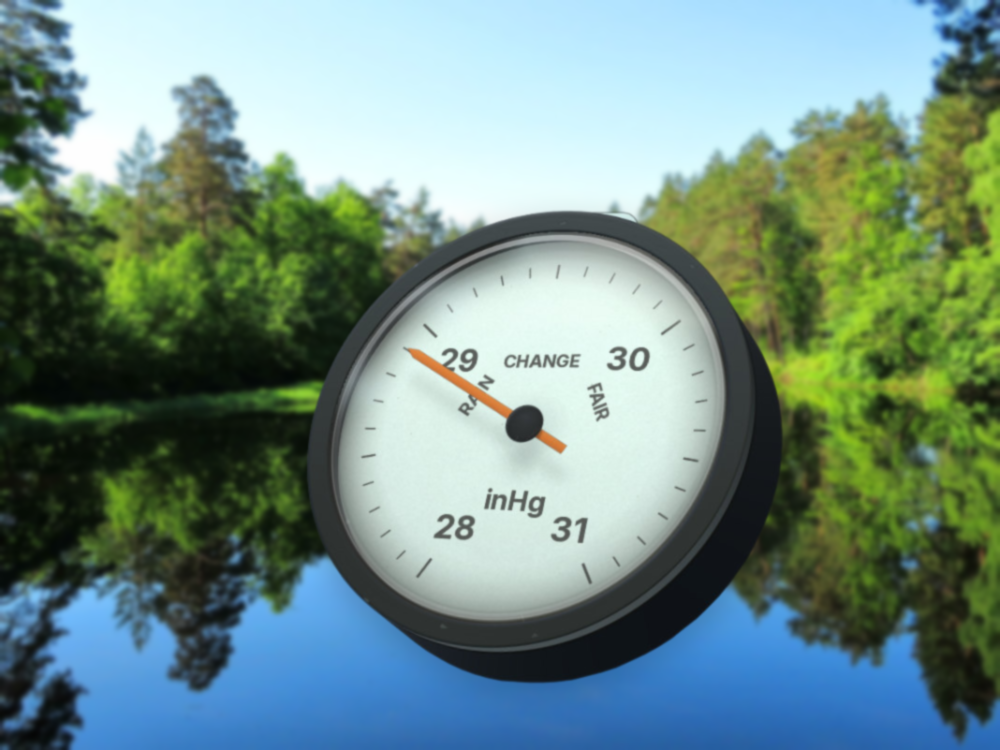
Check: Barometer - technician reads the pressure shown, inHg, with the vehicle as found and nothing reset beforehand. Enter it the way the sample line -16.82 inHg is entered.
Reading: 28.9 inHg
